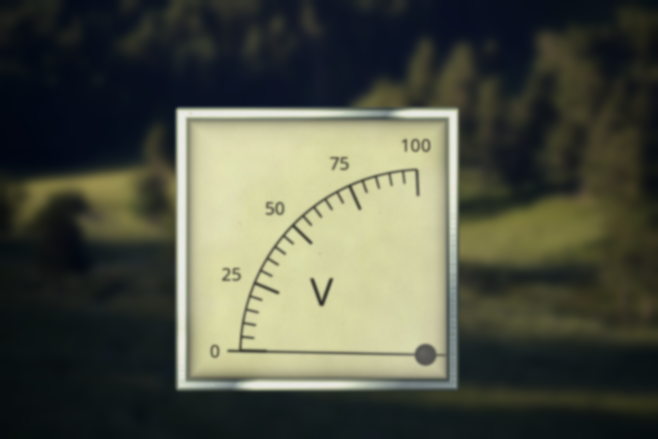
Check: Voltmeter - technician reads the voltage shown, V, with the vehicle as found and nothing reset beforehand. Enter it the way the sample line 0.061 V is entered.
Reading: 0 V
